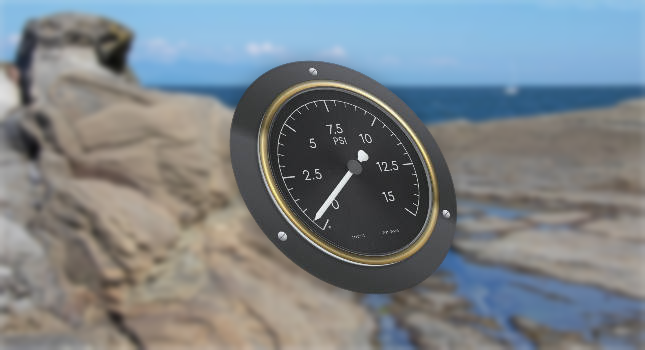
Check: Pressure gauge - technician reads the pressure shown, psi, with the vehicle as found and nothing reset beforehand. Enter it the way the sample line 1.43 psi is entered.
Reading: 0.5 psi
